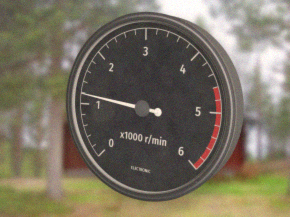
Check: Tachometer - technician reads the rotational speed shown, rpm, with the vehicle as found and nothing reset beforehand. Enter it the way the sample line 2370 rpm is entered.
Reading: 1200 rpm
